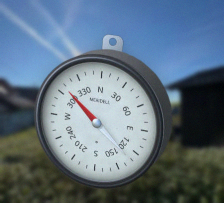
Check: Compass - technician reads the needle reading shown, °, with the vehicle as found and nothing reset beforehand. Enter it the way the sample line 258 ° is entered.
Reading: 310 °
